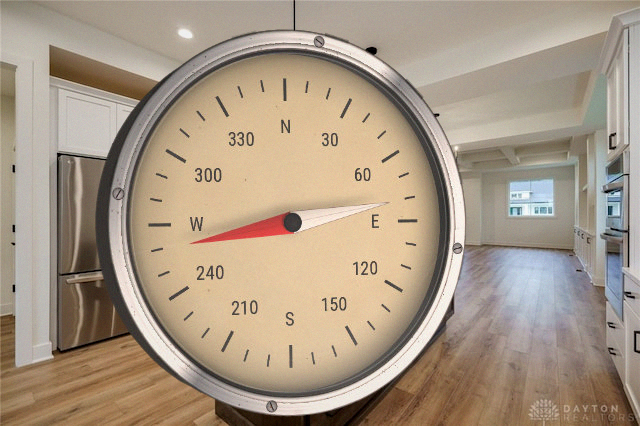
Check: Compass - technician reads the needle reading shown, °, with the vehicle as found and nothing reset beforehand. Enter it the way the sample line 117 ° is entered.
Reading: 260 °
